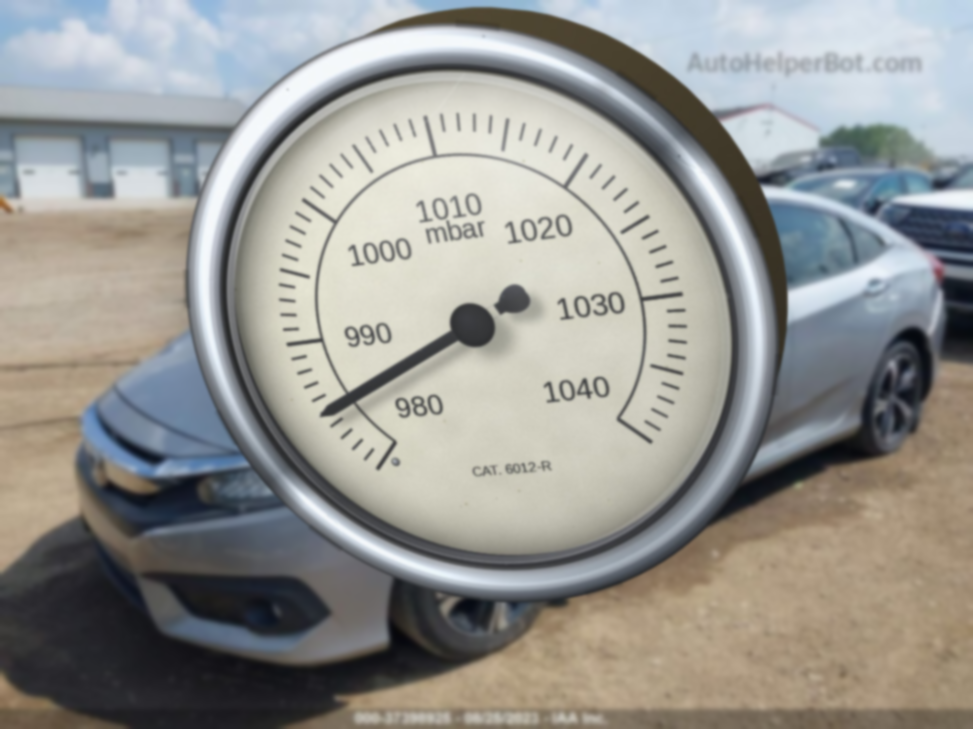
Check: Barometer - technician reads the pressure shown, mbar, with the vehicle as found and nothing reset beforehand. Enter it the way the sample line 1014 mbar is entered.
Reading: 985 mbar
